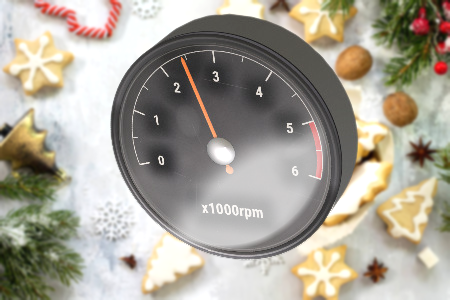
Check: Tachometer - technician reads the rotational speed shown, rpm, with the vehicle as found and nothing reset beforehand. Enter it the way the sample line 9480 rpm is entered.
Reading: 2500 rpm
